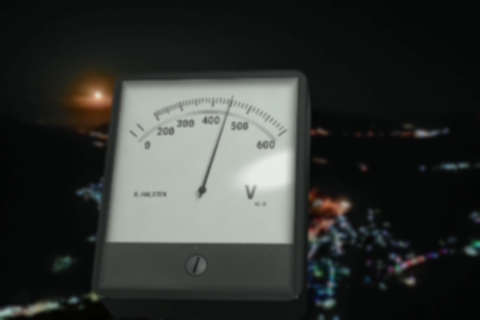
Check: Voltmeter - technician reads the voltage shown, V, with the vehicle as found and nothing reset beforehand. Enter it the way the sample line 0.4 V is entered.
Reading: 450 V
